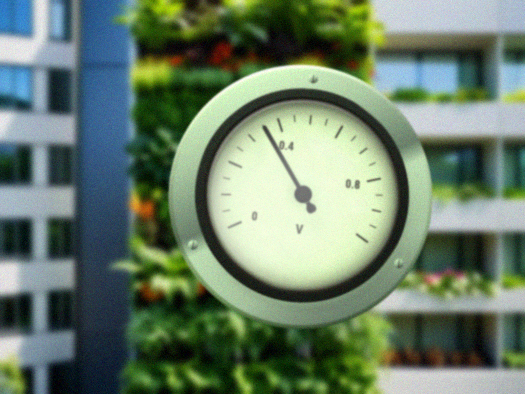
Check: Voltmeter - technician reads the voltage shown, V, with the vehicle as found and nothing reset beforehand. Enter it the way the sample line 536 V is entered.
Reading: 0.35 V
